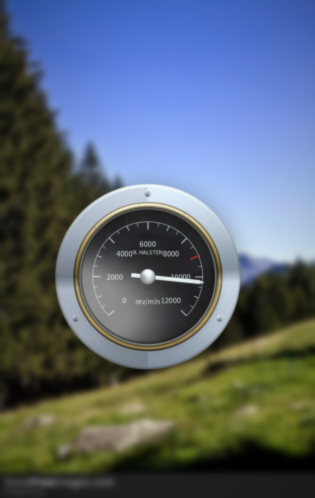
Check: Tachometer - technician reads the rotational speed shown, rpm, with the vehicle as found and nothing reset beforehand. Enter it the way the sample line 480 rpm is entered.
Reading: 10250 rpm
